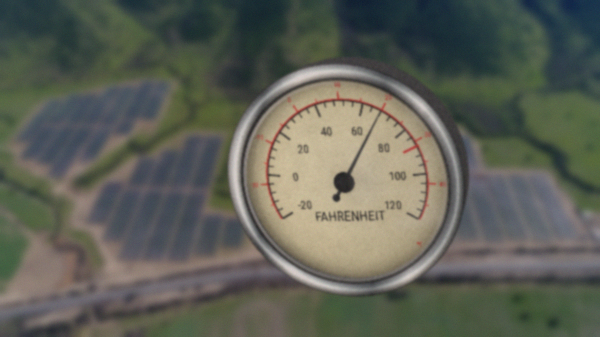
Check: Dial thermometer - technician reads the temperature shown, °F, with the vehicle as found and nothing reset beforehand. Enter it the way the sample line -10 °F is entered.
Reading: 68 °F
